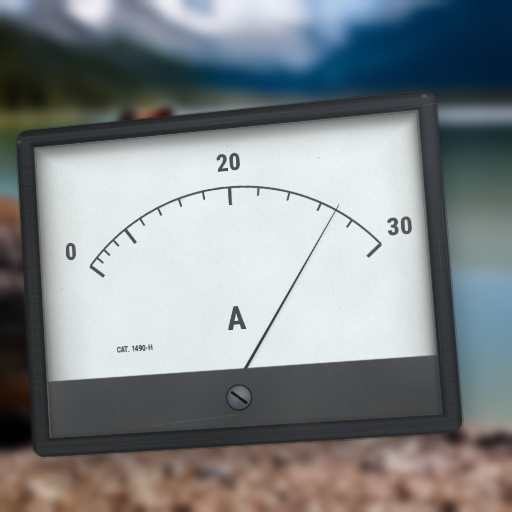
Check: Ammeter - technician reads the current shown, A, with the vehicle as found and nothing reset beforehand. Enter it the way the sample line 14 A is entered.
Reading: 27 A
